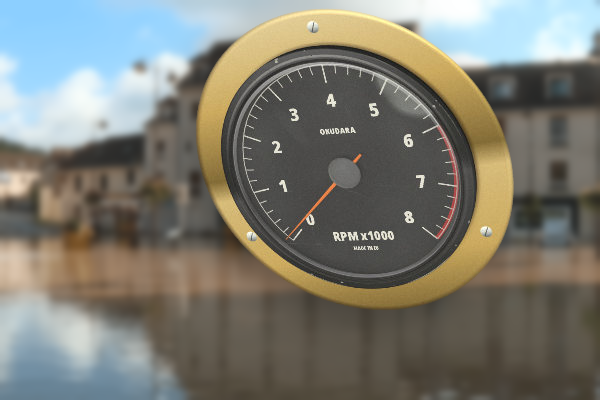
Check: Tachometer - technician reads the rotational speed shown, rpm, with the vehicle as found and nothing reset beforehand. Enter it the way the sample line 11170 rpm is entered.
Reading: 100 rpm
